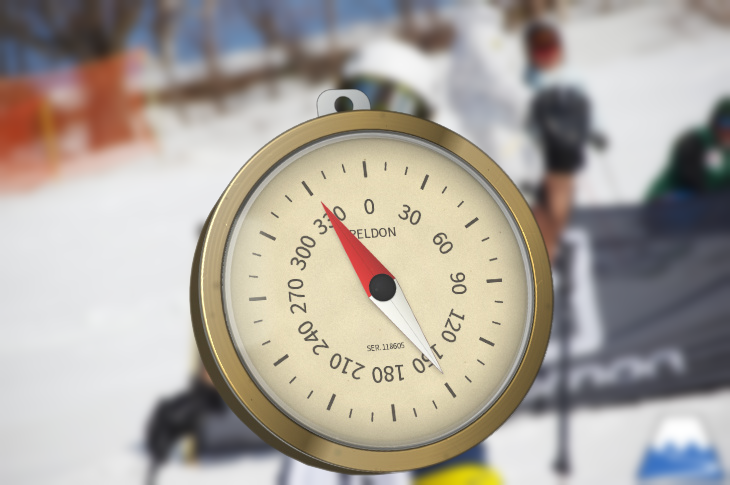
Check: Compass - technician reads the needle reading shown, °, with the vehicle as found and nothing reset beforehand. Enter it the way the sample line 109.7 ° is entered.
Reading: 330 °
